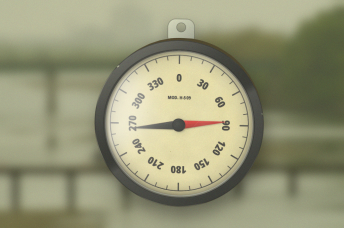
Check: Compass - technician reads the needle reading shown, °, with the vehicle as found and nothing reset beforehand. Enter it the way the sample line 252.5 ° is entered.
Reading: 85 °
